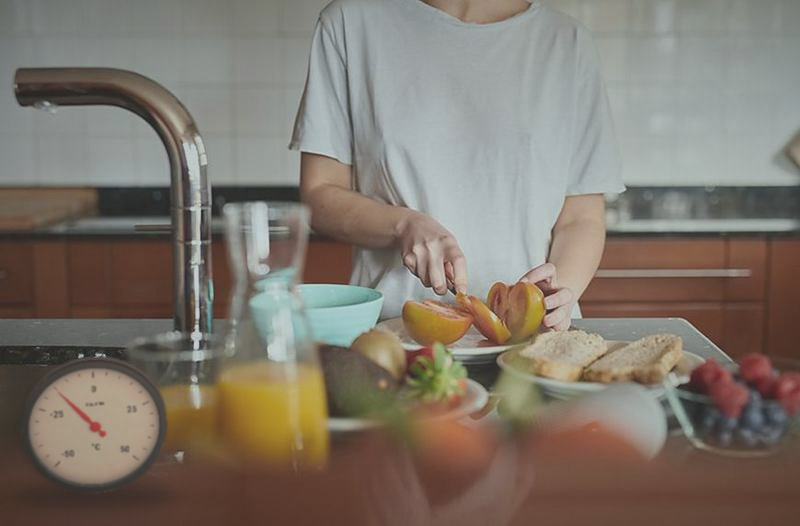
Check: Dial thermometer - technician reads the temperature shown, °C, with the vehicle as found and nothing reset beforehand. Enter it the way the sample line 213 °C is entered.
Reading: -15 °C
